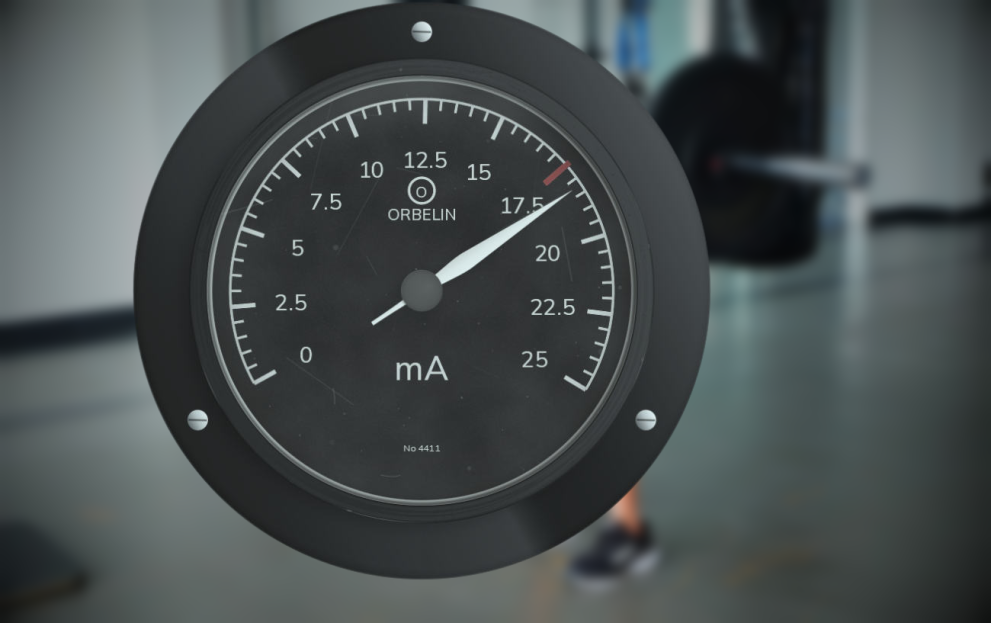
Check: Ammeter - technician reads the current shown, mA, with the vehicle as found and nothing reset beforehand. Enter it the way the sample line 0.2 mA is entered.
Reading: 18.25 mA
